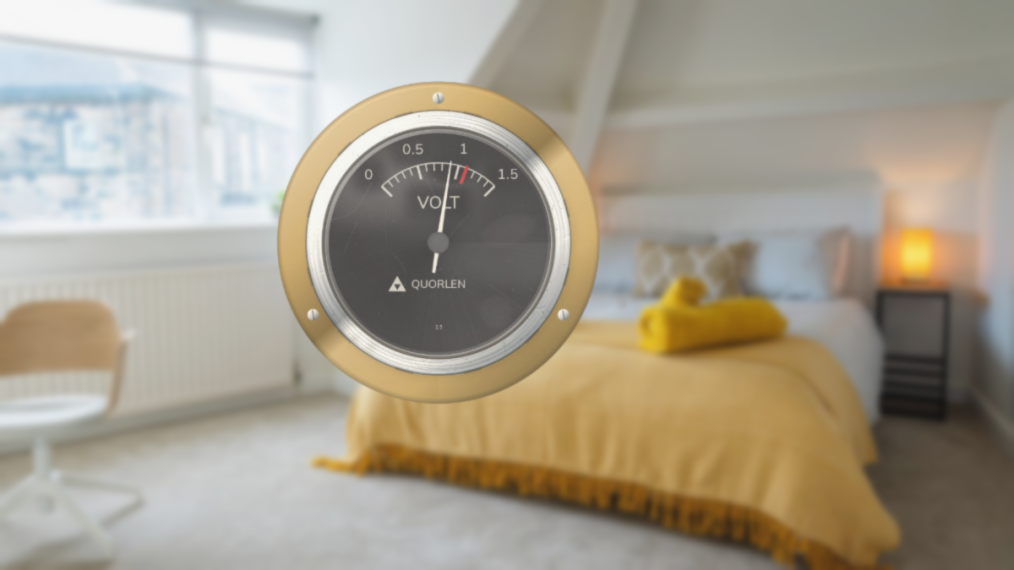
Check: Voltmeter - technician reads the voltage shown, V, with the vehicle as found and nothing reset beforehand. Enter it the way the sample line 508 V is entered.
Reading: 0.9 V
